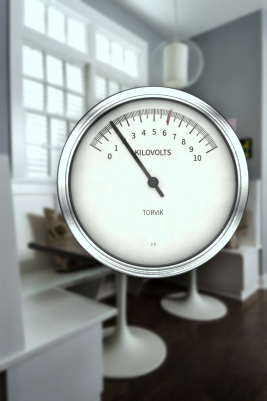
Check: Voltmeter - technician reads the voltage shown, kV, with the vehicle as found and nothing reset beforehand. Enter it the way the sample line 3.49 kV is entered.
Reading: 2 kV
